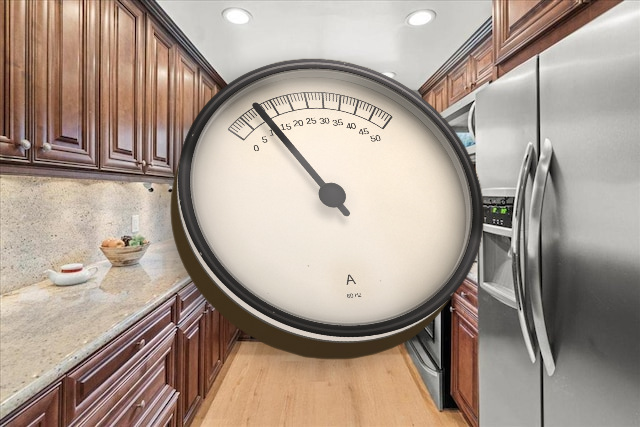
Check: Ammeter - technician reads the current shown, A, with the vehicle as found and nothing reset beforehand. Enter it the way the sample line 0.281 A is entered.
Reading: 10 A
